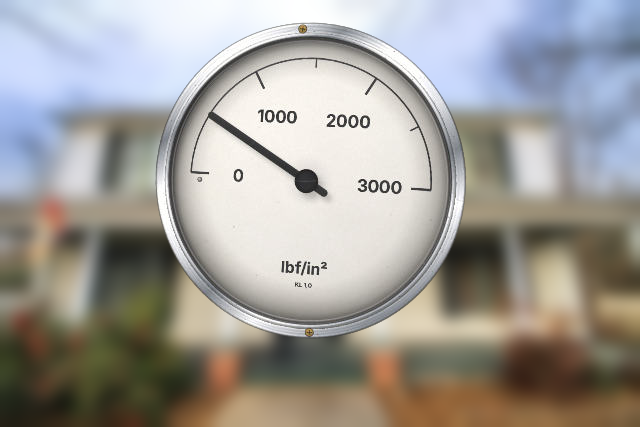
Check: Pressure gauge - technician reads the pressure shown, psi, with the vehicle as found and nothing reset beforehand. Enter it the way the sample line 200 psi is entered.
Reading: 500 psi
